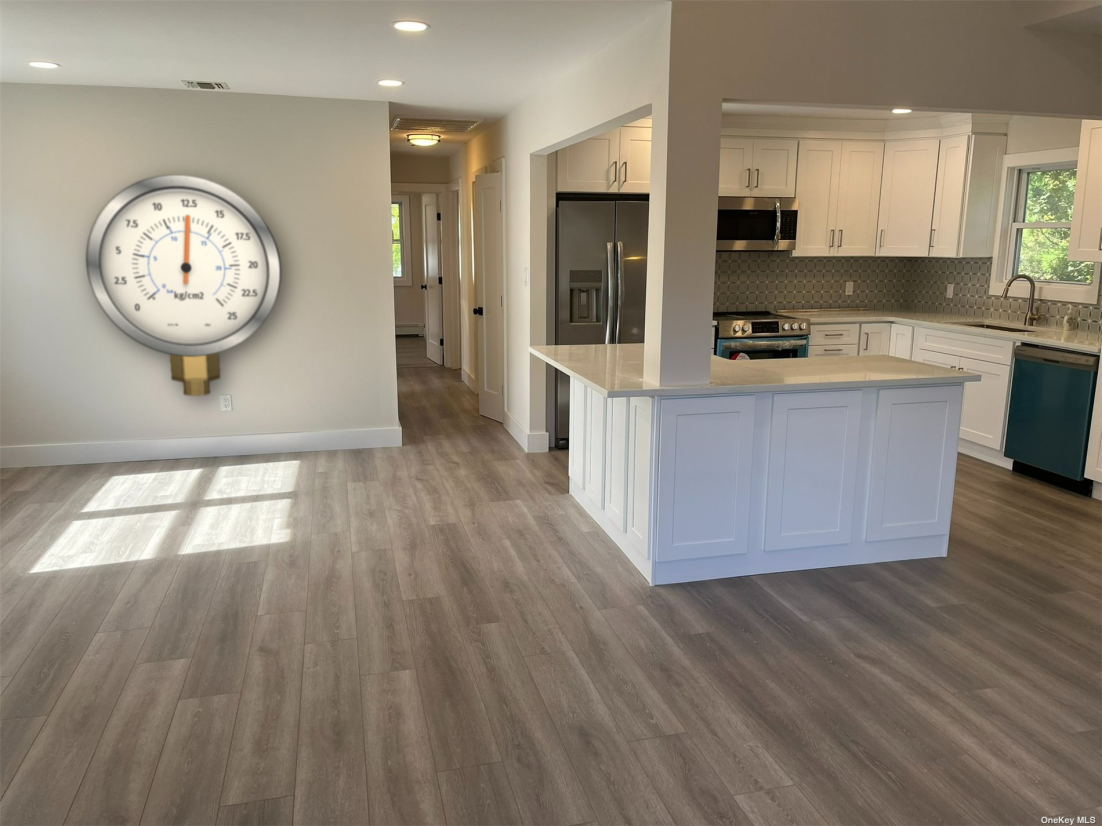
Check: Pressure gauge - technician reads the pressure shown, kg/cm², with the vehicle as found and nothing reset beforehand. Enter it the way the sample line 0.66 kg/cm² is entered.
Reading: 12.5 kg/cm²
